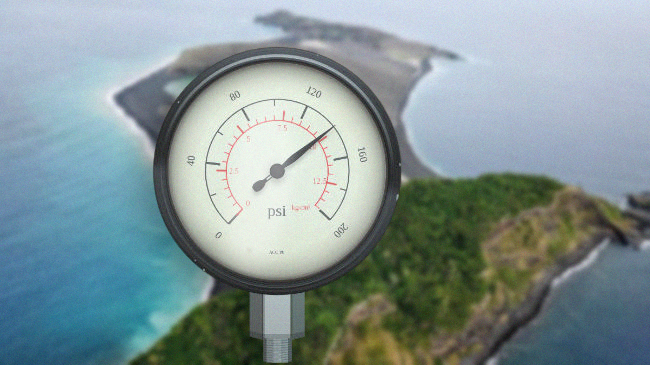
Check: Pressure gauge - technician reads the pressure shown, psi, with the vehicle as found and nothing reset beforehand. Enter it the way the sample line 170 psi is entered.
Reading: 140 psi
